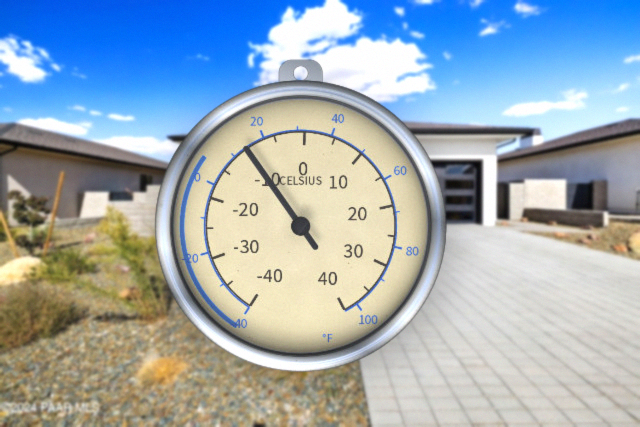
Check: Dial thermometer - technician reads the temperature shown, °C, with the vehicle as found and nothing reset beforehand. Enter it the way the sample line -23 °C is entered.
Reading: -10 °C
